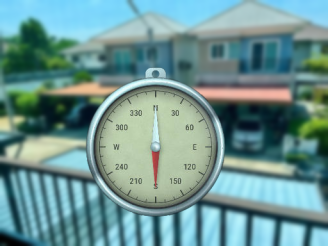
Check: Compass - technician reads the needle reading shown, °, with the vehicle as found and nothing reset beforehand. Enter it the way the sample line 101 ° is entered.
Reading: 180 °
